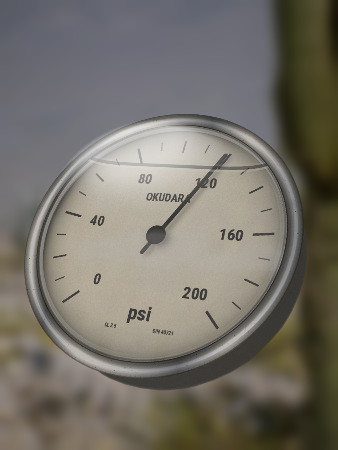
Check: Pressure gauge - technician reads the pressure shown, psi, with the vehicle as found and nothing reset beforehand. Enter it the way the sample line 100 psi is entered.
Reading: 120 psi
